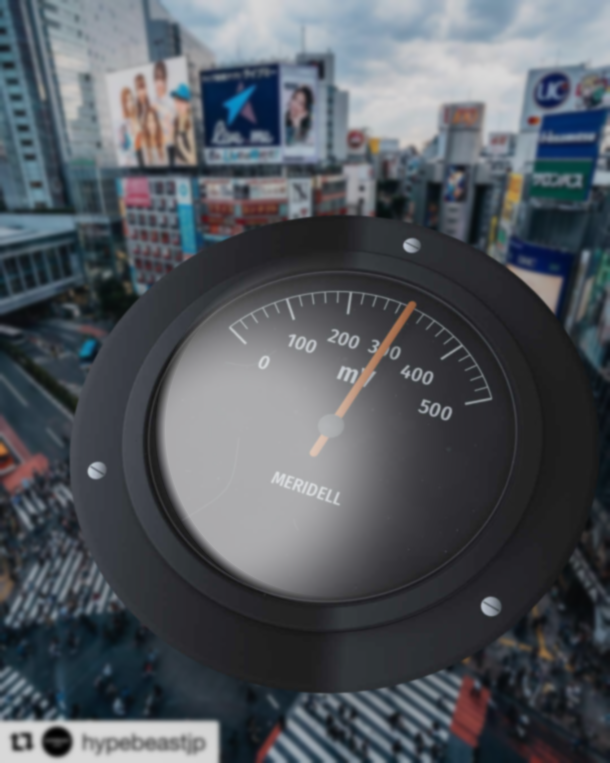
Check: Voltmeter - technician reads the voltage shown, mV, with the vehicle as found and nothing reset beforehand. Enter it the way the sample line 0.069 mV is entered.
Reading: 300 mV
